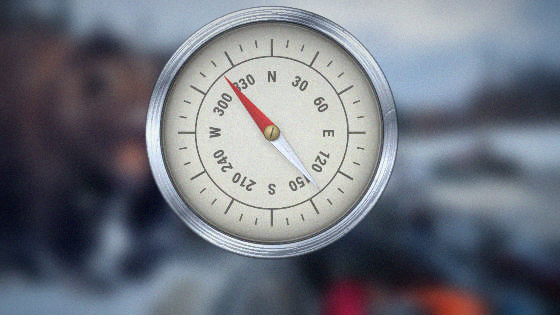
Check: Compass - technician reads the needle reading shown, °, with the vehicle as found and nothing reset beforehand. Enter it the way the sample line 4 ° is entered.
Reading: 320 °
